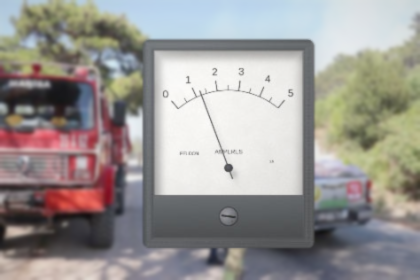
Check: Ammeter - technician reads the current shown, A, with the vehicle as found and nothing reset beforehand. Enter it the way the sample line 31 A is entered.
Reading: 1.25 A
